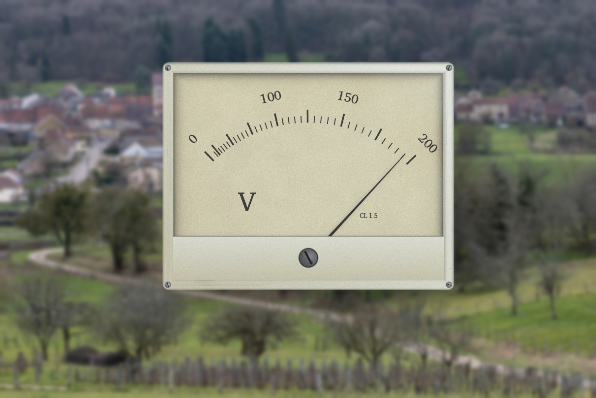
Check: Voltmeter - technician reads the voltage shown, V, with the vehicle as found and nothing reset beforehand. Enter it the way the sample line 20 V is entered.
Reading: 195 V
